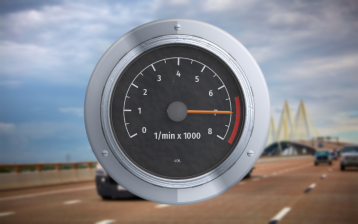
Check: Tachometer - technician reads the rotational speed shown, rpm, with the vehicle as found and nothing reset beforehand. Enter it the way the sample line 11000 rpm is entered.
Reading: 7000 rpm
